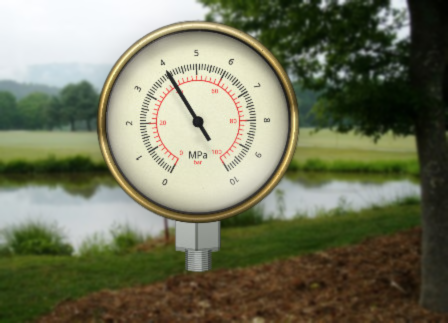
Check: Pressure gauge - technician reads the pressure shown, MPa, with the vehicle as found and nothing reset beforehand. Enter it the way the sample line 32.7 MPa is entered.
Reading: 4 MPa
